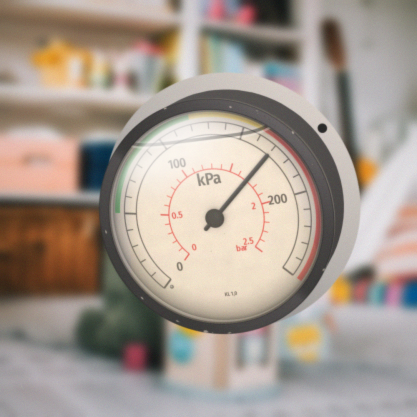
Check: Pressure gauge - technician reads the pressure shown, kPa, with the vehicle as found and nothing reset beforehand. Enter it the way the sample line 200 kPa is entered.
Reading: 170 kPa
